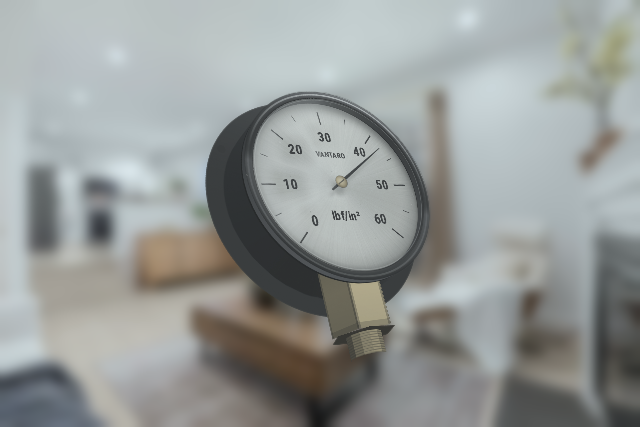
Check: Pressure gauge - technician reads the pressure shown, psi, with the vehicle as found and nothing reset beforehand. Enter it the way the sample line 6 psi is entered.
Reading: 42.5 psi
